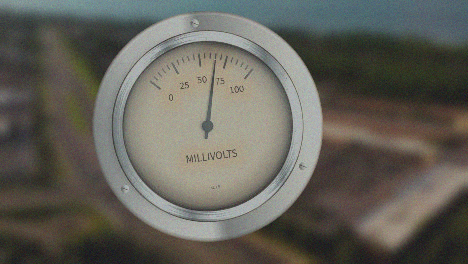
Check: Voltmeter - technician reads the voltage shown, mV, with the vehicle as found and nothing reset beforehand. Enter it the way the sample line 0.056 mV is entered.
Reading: 65 mV
